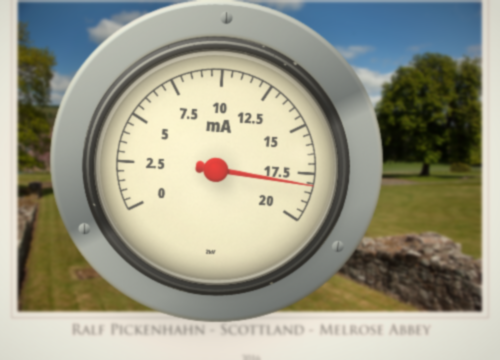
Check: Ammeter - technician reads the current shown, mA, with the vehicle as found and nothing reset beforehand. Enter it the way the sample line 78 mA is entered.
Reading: 18 mA
